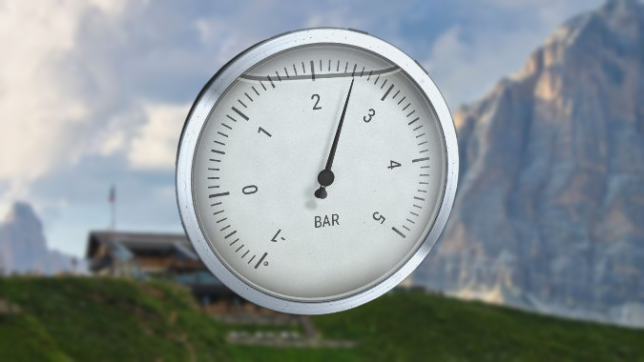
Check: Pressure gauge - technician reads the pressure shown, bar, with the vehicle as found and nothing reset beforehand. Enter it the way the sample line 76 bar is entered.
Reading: 2.5 bar
